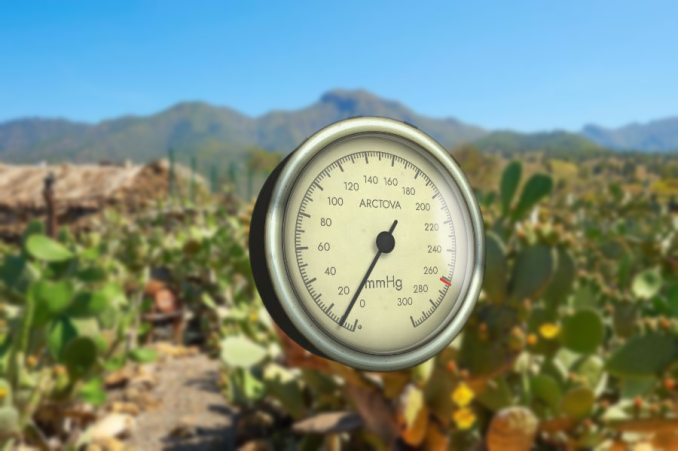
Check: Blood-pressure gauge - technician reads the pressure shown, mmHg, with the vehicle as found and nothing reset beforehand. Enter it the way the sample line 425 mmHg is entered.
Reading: 10 mmHg
